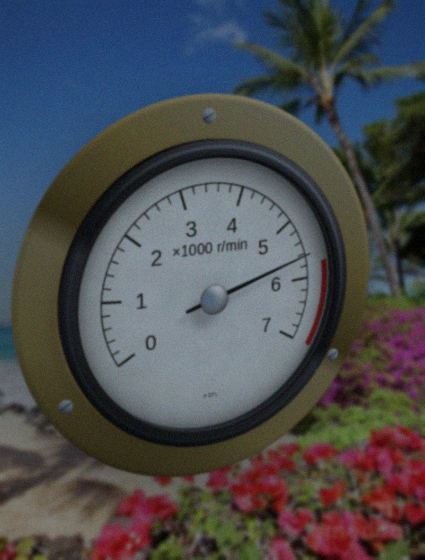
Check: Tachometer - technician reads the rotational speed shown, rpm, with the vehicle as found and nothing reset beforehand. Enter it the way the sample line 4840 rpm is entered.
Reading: 5600 rpm
